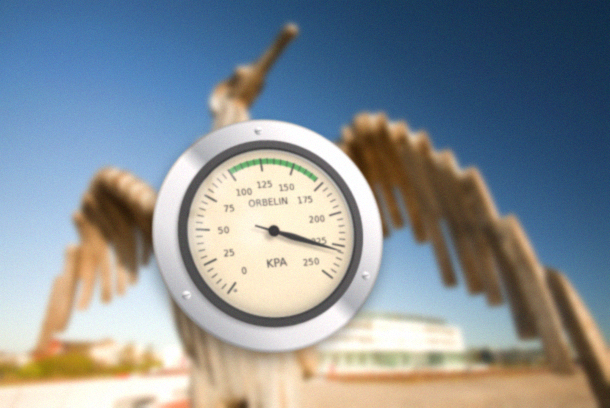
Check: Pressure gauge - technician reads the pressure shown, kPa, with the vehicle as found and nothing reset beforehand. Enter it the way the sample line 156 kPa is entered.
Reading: 230 kPa
